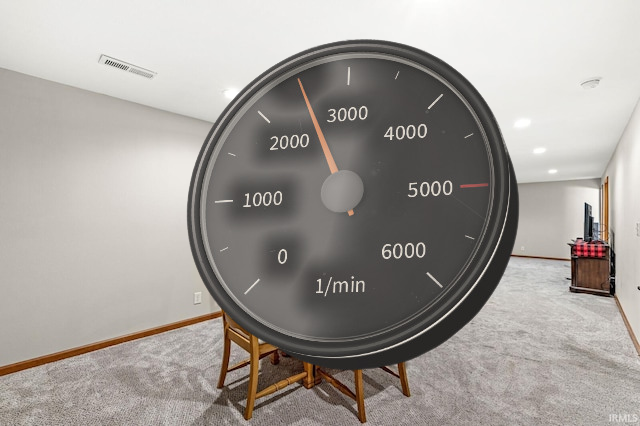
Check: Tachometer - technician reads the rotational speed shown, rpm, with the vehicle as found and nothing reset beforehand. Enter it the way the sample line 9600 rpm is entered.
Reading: 2500 rpm
